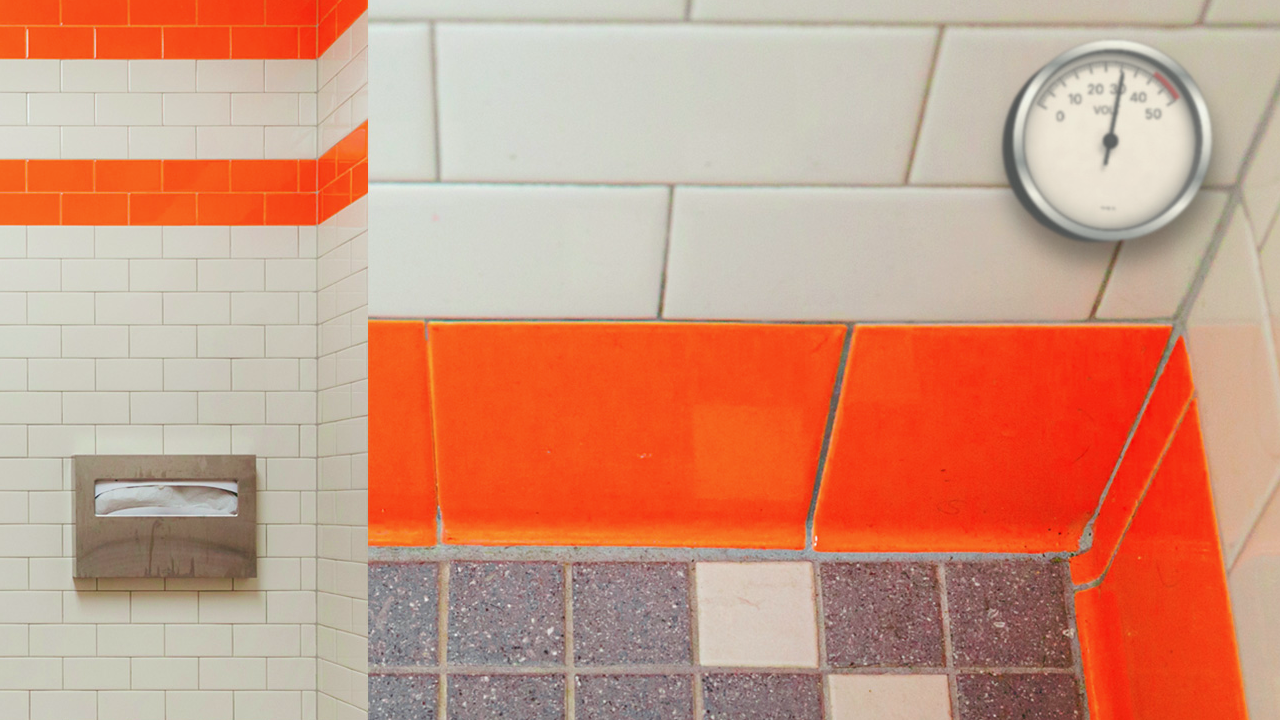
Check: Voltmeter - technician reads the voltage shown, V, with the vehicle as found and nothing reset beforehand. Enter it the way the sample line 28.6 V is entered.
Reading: 30 V
